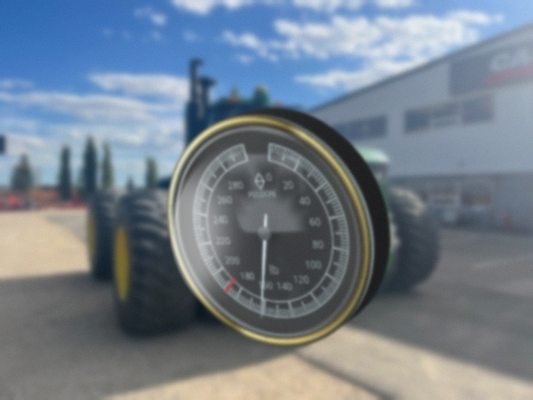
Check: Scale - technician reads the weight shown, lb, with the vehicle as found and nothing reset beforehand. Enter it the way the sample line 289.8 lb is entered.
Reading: 160 lb
